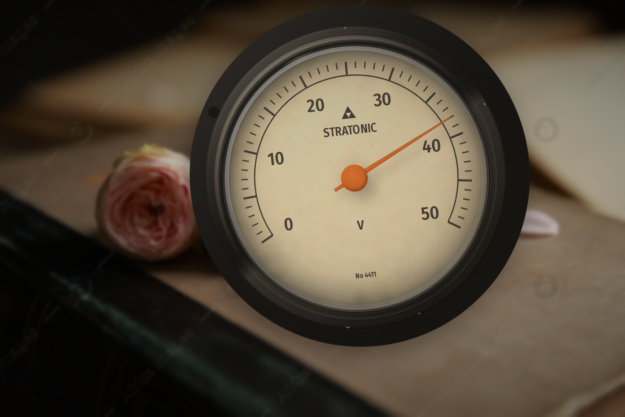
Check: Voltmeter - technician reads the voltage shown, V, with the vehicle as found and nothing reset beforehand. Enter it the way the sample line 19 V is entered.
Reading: 38 V
